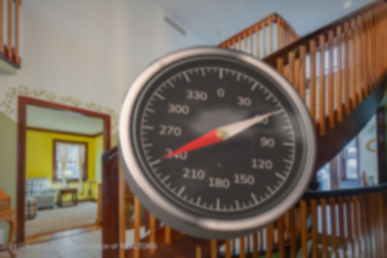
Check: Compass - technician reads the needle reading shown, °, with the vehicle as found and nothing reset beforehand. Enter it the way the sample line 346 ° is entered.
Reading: 240 °
